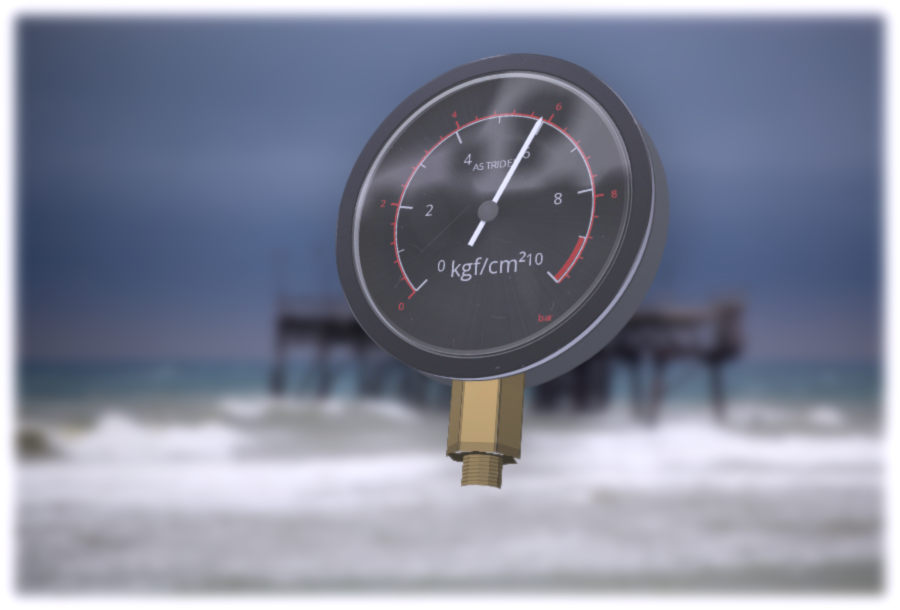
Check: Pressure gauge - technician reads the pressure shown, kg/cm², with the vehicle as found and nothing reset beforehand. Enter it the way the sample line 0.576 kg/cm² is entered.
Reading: 6 kg/cm²
